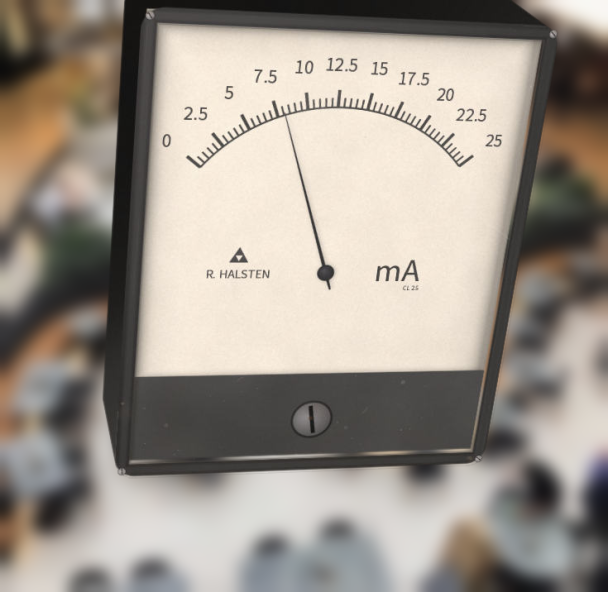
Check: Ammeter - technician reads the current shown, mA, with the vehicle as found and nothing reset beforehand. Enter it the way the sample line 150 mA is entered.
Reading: 8 mA
